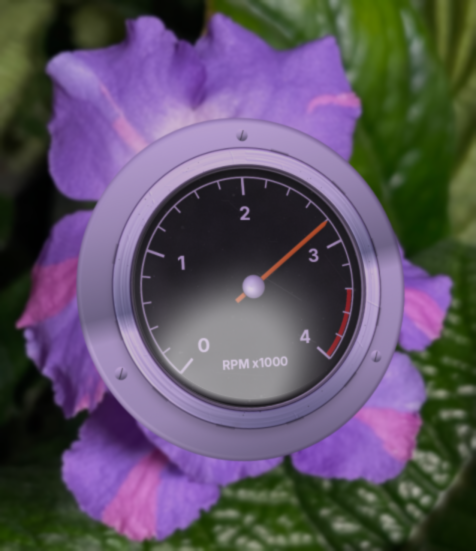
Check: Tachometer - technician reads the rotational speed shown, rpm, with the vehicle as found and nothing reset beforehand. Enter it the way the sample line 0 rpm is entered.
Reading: 2800 rpm
